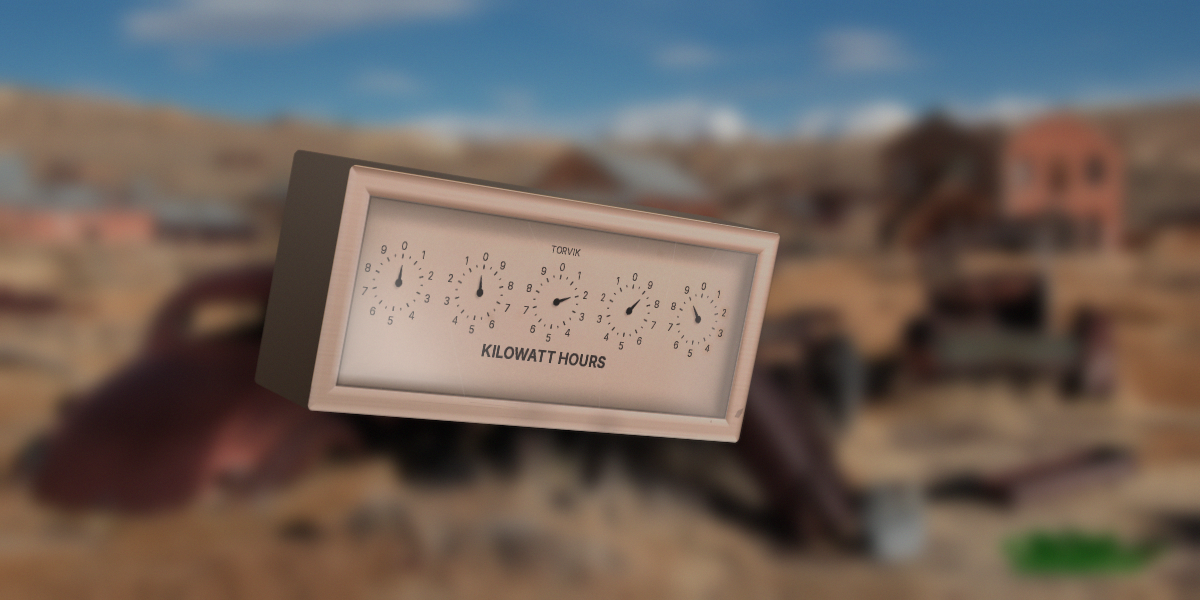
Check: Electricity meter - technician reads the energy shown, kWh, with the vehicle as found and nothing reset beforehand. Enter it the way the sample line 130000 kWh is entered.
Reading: 189 kWh
